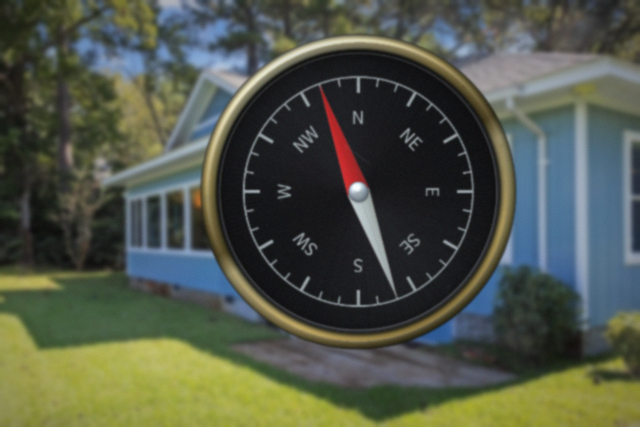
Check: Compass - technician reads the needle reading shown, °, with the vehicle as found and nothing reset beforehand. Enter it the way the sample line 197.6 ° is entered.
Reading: 340 °
